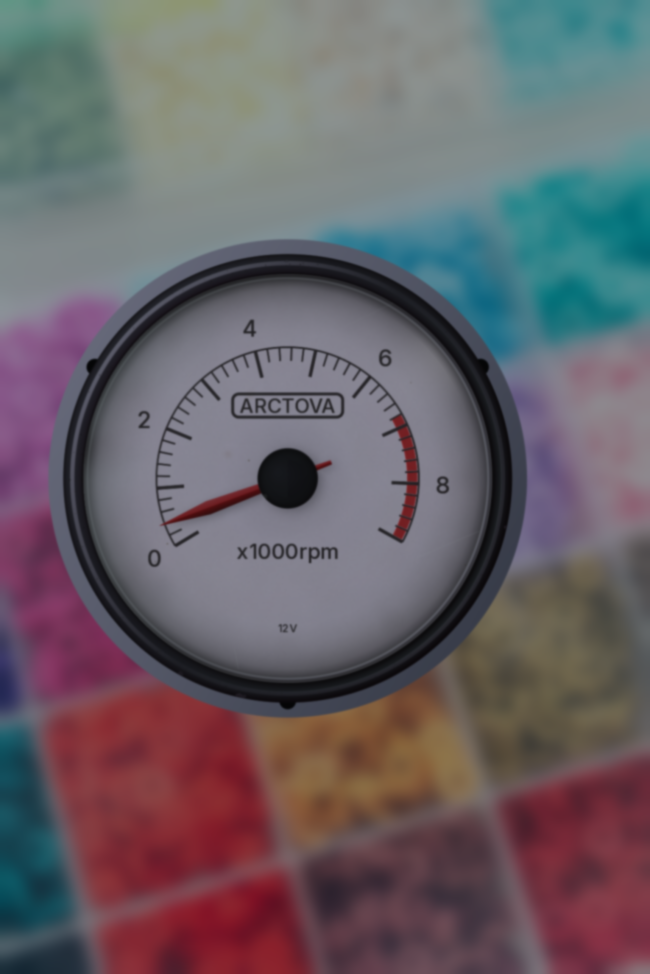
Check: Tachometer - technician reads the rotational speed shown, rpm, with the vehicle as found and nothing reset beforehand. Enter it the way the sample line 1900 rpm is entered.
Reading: 400 rpm
